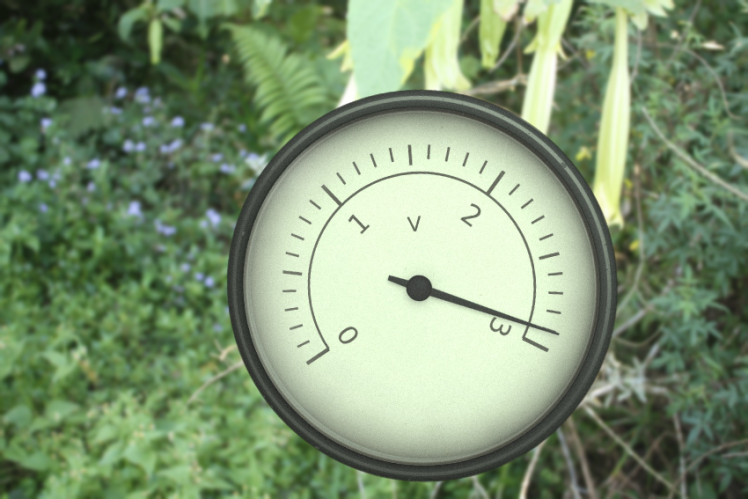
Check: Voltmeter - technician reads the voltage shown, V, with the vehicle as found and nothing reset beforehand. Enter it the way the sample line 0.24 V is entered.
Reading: 2.9 V
